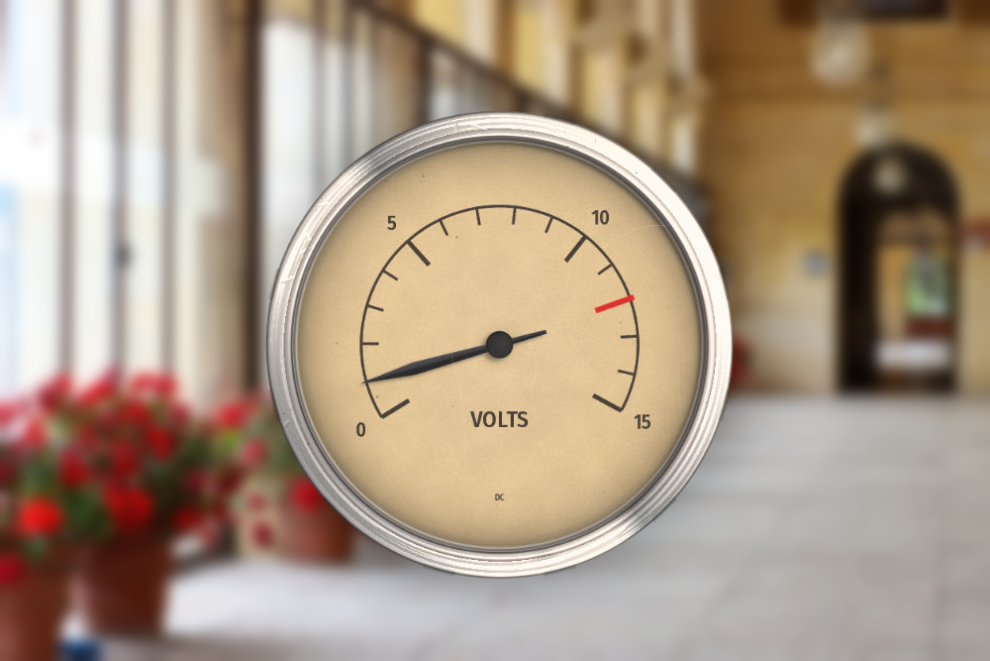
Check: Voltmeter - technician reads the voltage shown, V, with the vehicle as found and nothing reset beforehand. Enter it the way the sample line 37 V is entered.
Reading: 1 V
